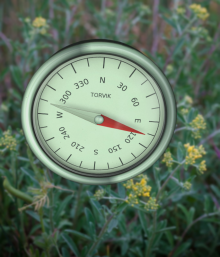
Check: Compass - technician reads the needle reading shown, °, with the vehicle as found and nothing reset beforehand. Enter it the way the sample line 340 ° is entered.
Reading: 105 °
